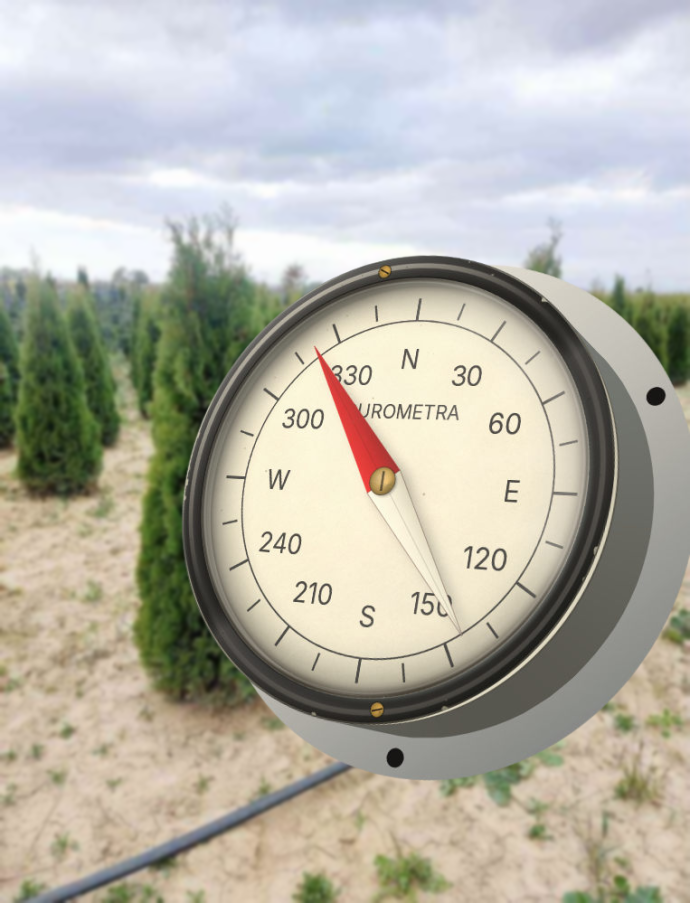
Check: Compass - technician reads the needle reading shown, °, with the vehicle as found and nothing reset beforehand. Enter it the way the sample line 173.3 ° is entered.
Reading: 322.5 °
